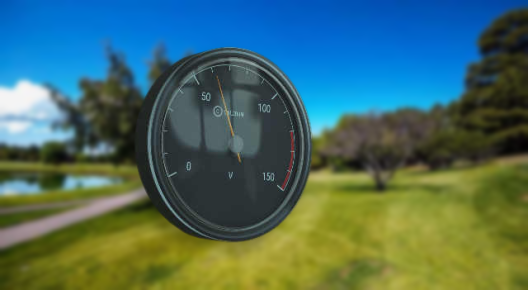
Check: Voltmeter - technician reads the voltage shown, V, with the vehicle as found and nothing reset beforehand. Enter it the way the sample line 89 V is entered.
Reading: 60 V
